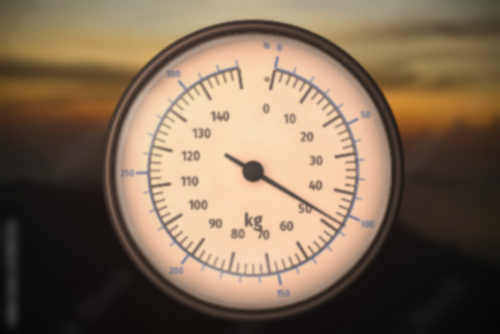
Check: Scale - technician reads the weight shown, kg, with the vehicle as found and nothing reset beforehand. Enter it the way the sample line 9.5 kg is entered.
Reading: 48 kg
